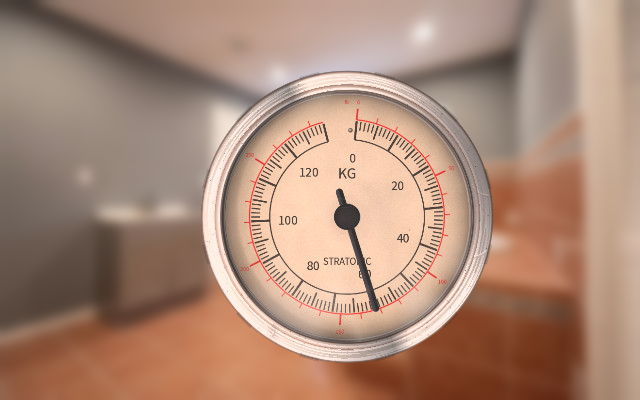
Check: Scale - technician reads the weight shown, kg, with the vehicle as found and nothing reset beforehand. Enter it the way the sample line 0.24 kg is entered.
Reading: 60 kg
